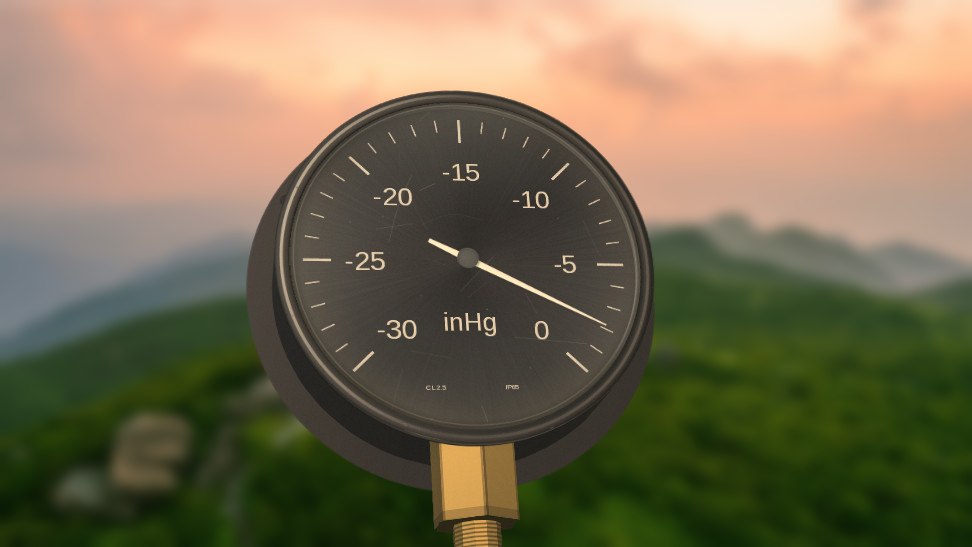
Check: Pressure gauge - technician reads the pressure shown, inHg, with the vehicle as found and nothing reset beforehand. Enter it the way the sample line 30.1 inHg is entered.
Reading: -2 inHg
